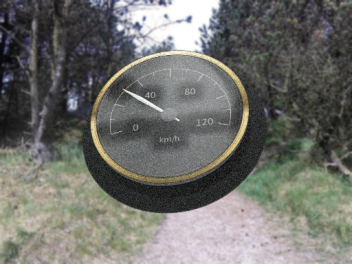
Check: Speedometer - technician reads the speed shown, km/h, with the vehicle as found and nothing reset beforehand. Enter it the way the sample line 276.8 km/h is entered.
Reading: 30 km/h
